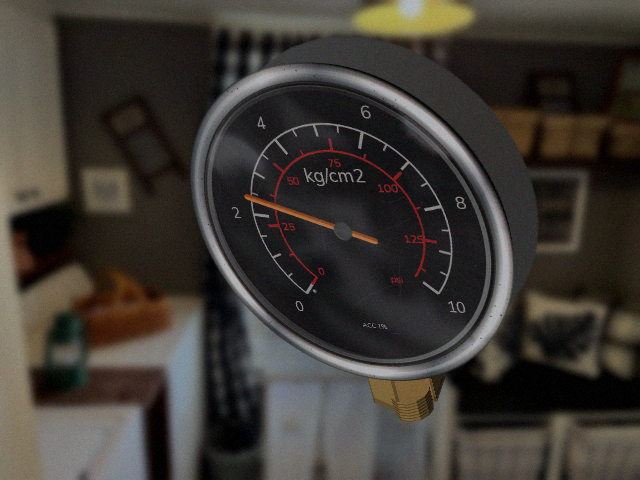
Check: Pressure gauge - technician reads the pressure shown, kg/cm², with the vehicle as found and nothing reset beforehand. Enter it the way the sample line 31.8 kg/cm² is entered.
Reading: 2.5 kg/cm²
